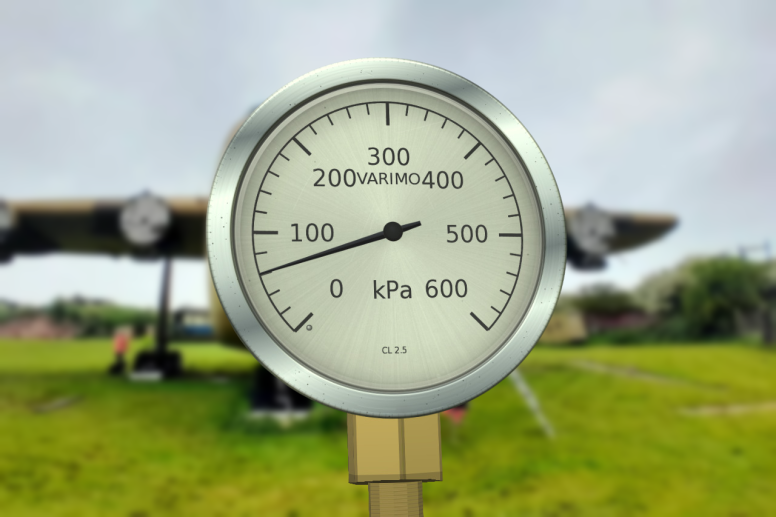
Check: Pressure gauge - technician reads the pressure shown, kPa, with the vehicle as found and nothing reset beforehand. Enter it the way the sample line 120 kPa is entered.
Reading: 60 kPa
